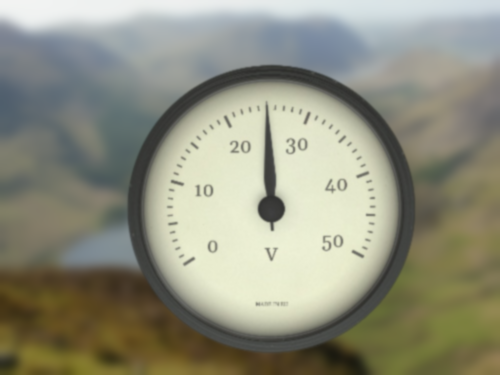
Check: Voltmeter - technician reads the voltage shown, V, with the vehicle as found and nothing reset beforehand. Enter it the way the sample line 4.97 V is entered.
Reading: 25 V
